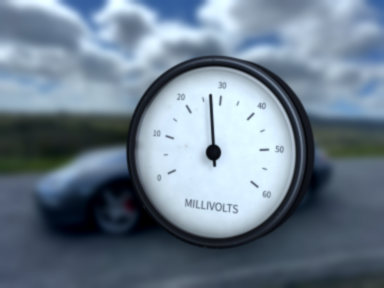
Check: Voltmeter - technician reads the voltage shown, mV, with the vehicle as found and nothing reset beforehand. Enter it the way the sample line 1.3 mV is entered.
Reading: 27.5 mV
